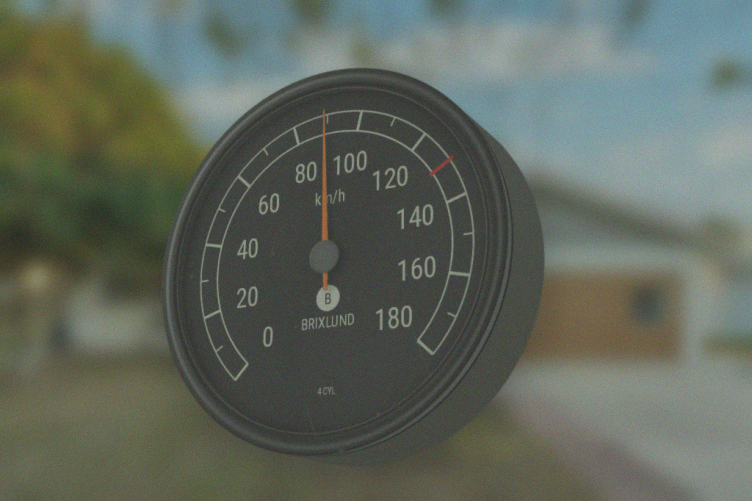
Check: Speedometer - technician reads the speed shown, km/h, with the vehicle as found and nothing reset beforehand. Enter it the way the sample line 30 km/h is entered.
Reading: 90 km/h
